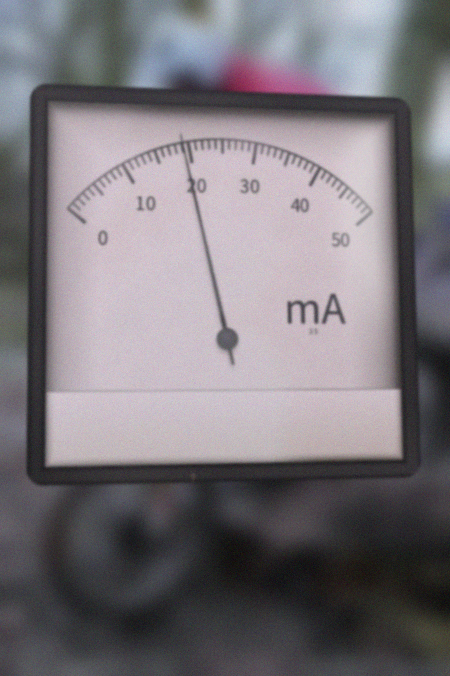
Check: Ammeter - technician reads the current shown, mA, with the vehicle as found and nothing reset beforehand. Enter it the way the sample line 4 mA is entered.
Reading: 19 mA
